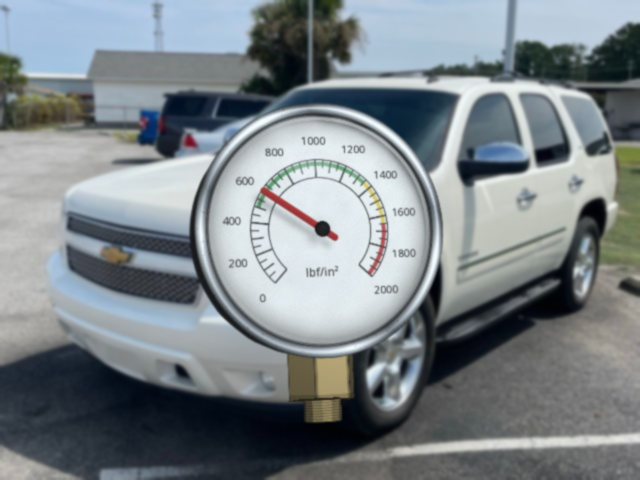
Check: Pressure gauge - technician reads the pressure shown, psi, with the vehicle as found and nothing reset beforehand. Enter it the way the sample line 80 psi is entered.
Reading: 600 psi
